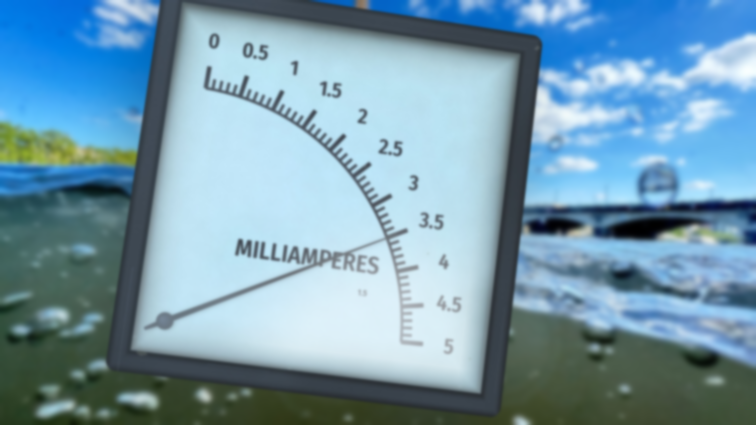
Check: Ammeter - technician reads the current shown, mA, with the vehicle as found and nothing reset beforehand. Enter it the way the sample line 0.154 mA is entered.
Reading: 3.5 mA
